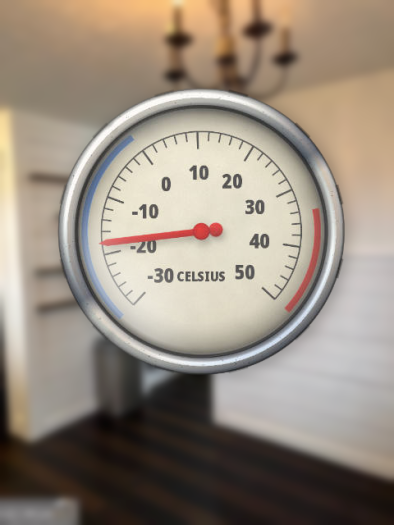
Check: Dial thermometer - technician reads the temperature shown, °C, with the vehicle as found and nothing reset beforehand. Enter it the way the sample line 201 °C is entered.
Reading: -18 °C
